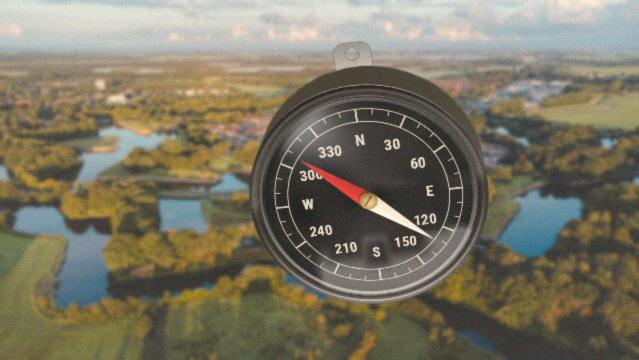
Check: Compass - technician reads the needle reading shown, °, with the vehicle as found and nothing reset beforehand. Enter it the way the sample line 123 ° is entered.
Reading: 310 °
